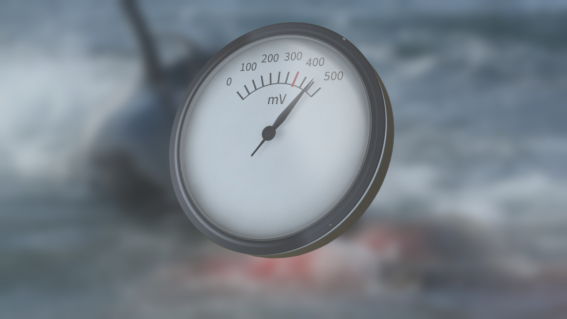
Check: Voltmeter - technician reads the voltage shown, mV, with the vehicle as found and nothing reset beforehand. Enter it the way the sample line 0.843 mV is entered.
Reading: 450 mV
